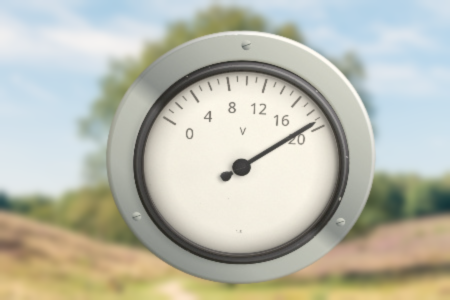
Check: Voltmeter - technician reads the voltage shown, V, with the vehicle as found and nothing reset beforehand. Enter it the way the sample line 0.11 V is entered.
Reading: 19 V
